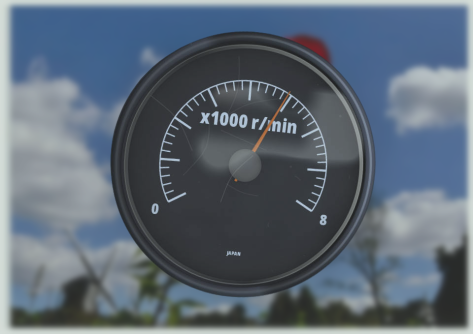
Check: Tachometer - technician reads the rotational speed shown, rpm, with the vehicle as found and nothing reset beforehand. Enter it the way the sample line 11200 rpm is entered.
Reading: 4900 rpm
